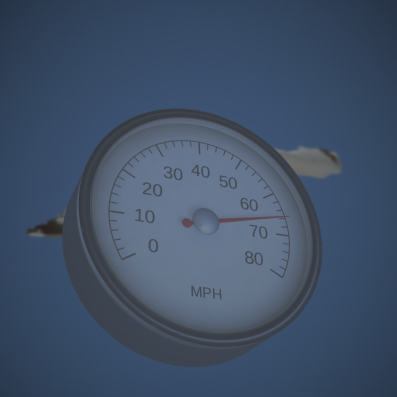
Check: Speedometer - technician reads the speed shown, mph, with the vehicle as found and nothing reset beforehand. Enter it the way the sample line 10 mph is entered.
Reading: 66 mph
